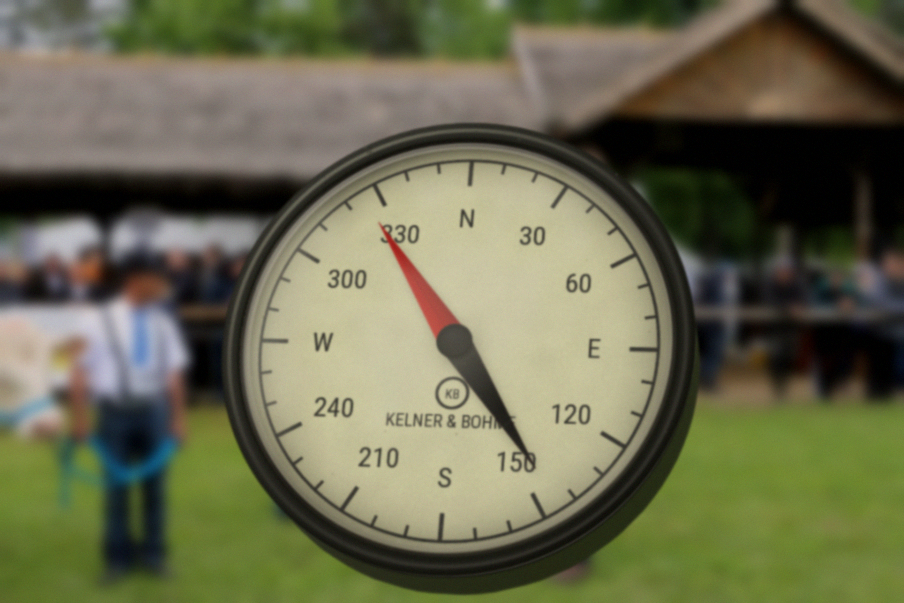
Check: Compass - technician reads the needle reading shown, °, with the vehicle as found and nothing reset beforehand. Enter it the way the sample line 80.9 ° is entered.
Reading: 325 °
